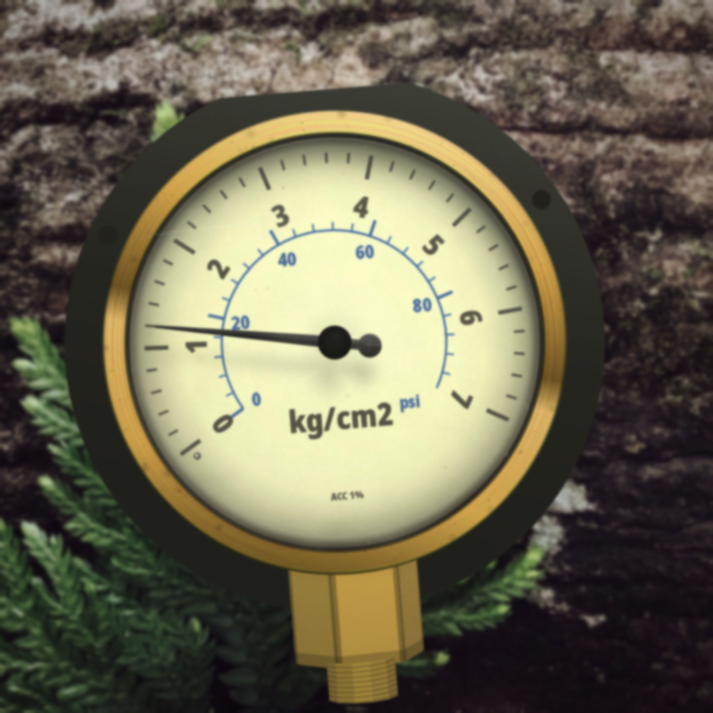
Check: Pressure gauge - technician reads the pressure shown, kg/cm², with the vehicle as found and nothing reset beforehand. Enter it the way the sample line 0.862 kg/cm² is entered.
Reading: 1.2 kg/cm²
